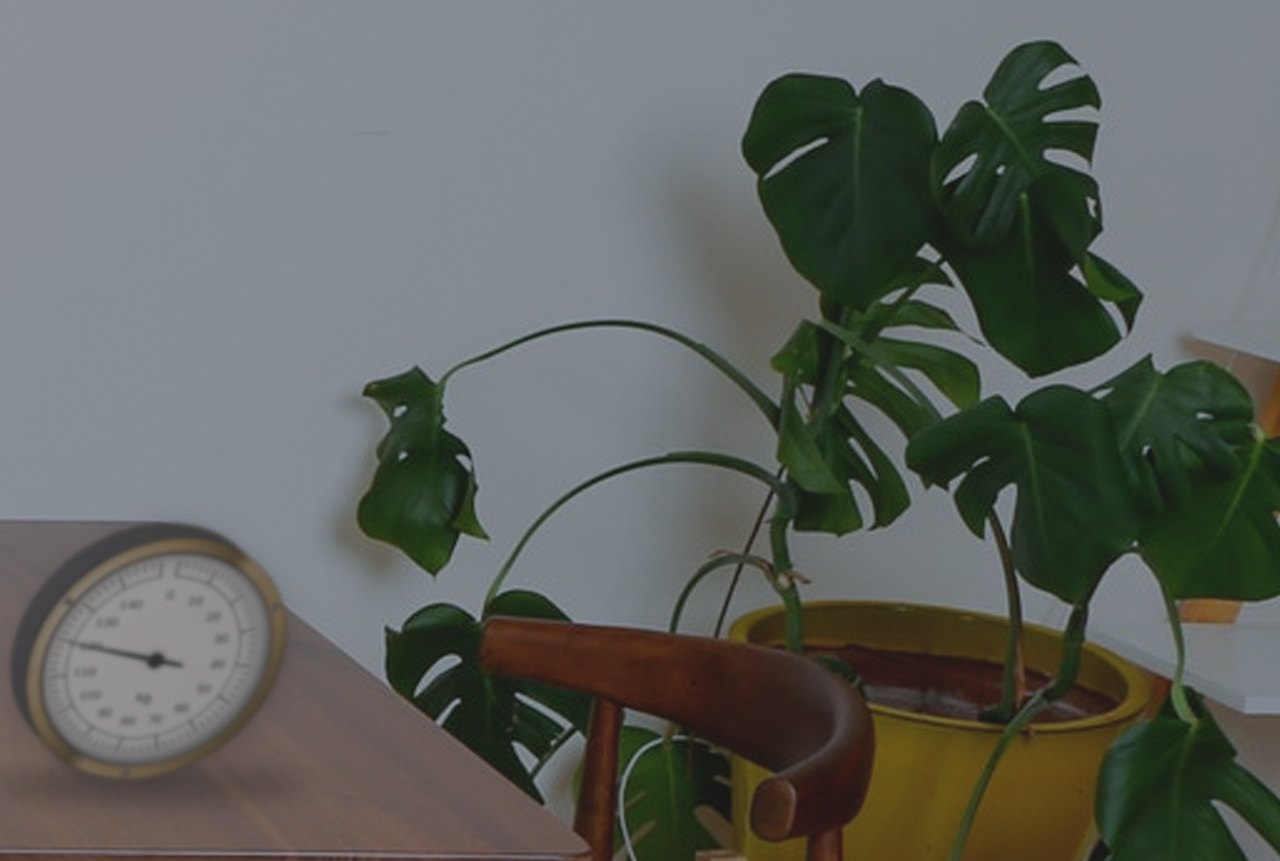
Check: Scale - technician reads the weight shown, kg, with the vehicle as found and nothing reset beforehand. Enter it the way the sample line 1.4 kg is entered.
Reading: 120 kg
